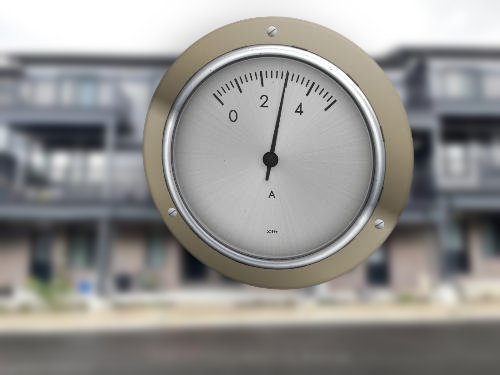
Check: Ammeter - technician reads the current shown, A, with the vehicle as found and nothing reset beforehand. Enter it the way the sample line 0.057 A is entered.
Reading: 3 A
